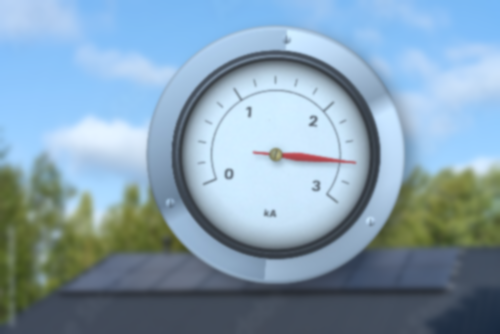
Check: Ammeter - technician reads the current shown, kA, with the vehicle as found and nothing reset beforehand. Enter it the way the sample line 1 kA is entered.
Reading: 2.6 kA
